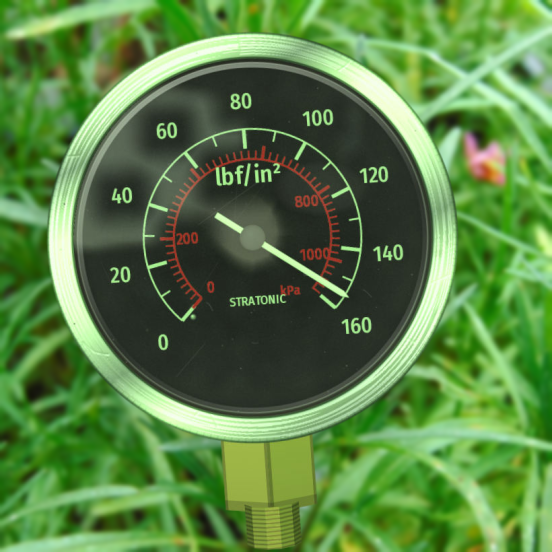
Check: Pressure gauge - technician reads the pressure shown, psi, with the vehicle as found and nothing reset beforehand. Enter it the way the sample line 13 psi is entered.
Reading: 155 psi
